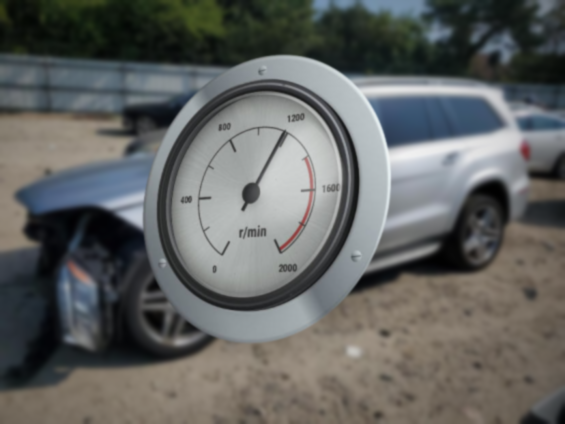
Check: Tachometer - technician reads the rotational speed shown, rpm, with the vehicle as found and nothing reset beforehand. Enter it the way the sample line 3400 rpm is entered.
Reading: 1200 rpm
